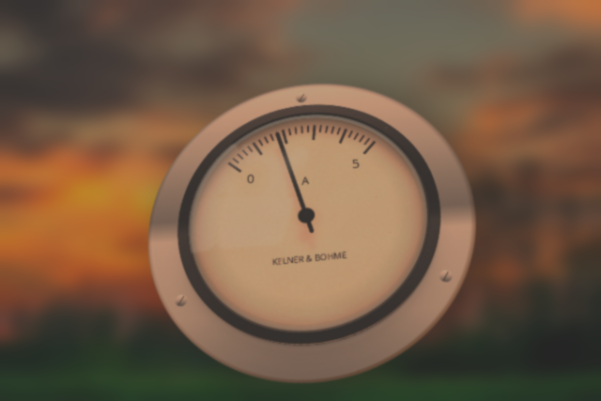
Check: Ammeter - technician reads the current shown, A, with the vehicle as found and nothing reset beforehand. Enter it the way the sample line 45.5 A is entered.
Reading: 1.8 A
